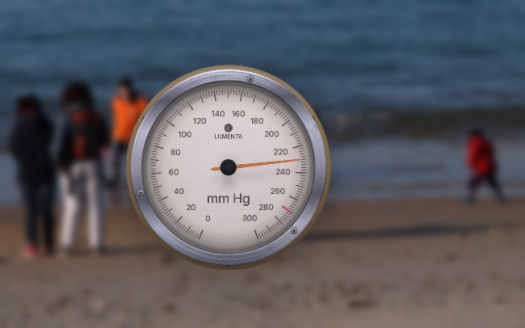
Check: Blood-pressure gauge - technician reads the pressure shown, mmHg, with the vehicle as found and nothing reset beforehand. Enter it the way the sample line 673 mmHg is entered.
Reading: 230 mmHg
